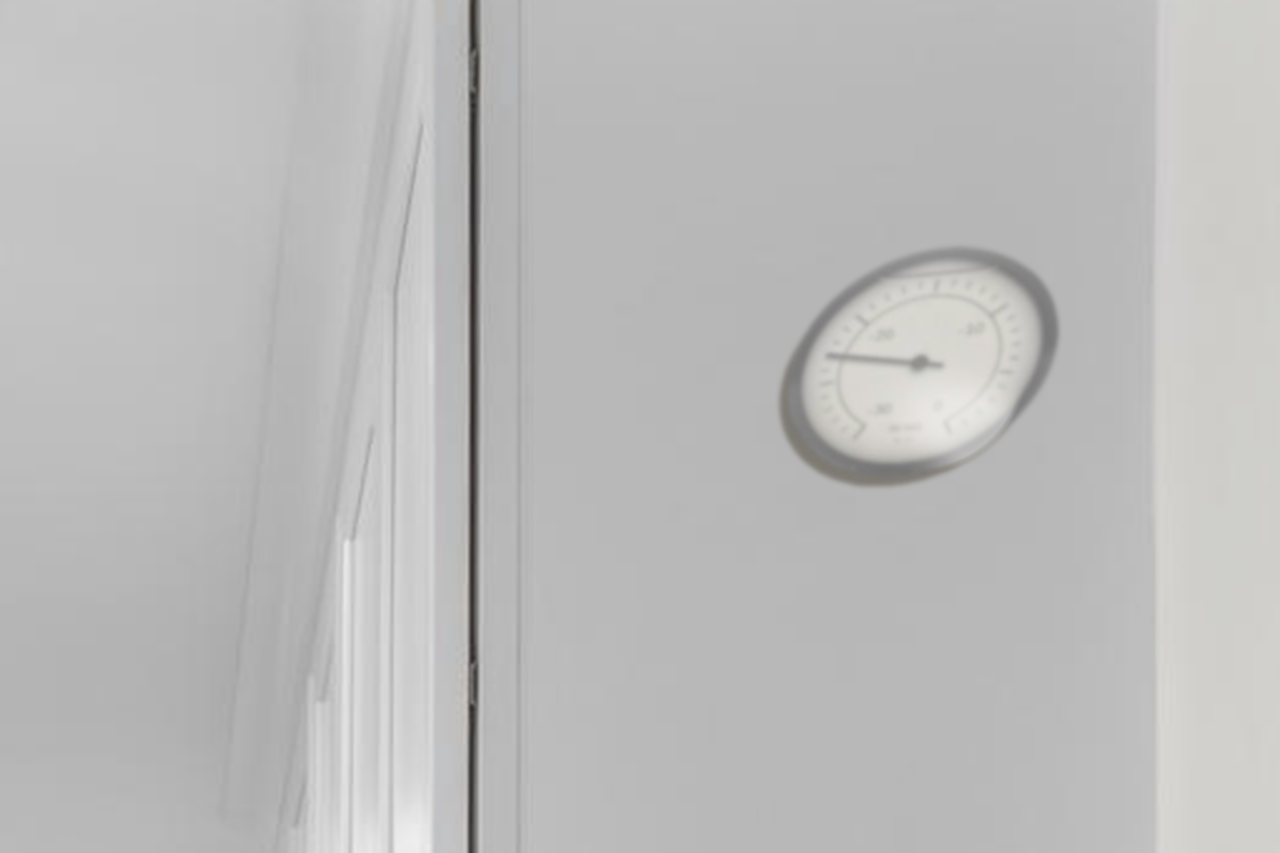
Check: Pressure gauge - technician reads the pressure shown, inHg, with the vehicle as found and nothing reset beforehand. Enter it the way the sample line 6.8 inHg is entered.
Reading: -23 inHg
